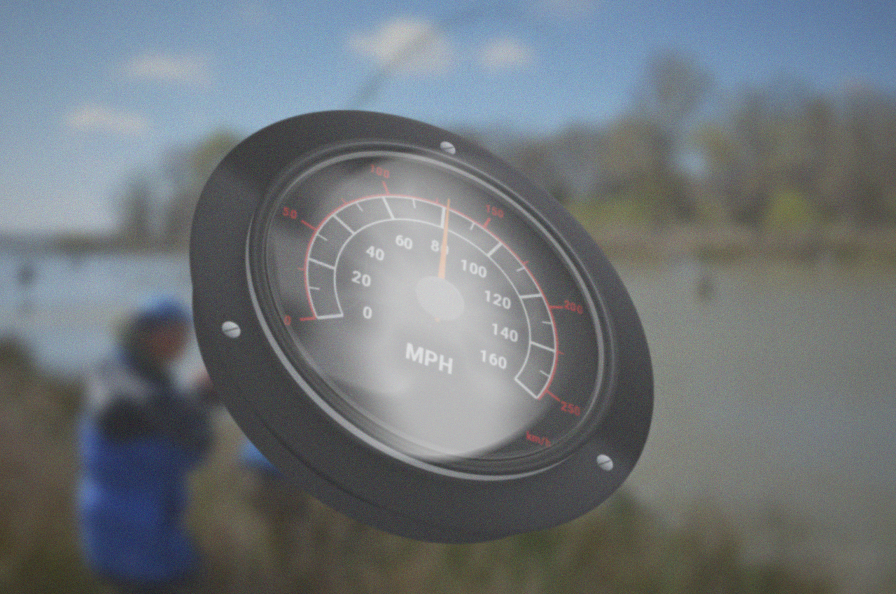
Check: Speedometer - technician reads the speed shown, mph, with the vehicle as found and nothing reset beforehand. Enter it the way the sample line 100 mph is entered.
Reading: 80 mph
